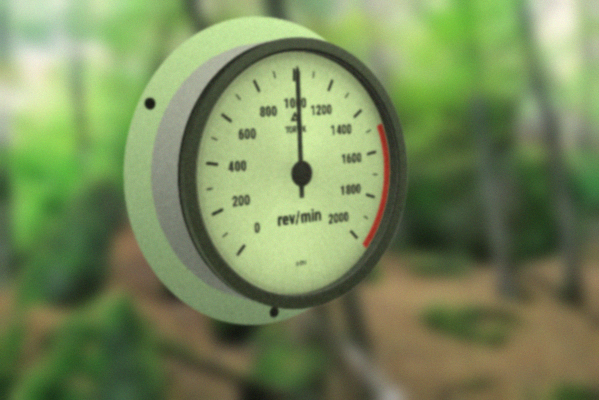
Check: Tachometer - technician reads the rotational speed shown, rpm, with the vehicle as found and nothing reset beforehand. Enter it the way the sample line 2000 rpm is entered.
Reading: 1000 rpm
